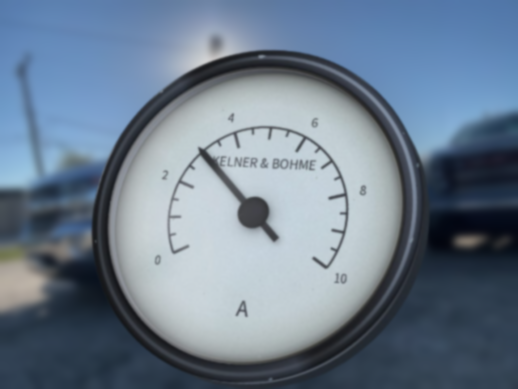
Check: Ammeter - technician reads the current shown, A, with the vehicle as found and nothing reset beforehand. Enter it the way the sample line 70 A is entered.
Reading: 3 A
